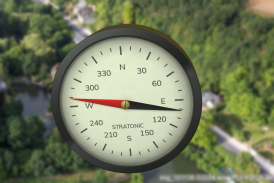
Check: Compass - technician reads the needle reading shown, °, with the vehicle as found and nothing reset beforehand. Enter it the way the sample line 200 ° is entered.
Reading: 280 °
